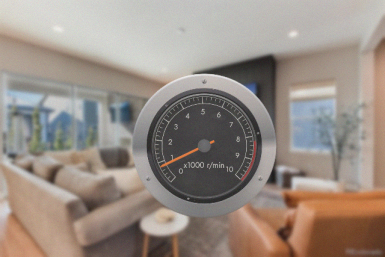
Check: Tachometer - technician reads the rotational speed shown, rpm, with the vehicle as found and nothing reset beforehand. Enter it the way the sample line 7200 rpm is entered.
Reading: 800 rpm
